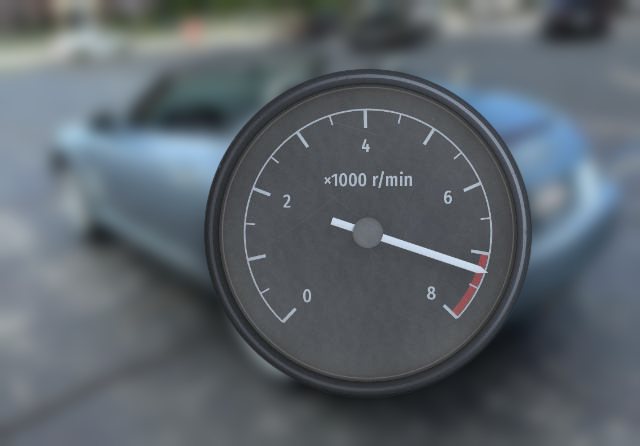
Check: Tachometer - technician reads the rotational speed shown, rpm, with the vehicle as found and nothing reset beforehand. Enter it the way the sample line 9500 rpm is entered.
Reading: 7250 rpm
